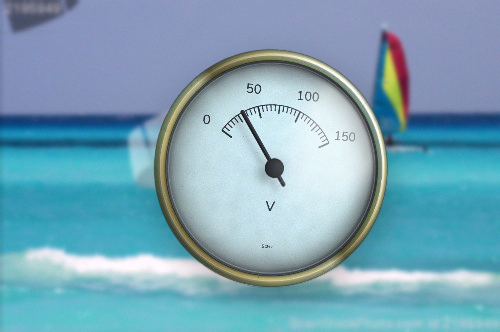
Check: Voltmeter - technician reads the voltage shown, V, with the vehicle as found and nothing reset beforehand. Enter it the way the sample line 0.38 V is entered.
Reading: 30 V
